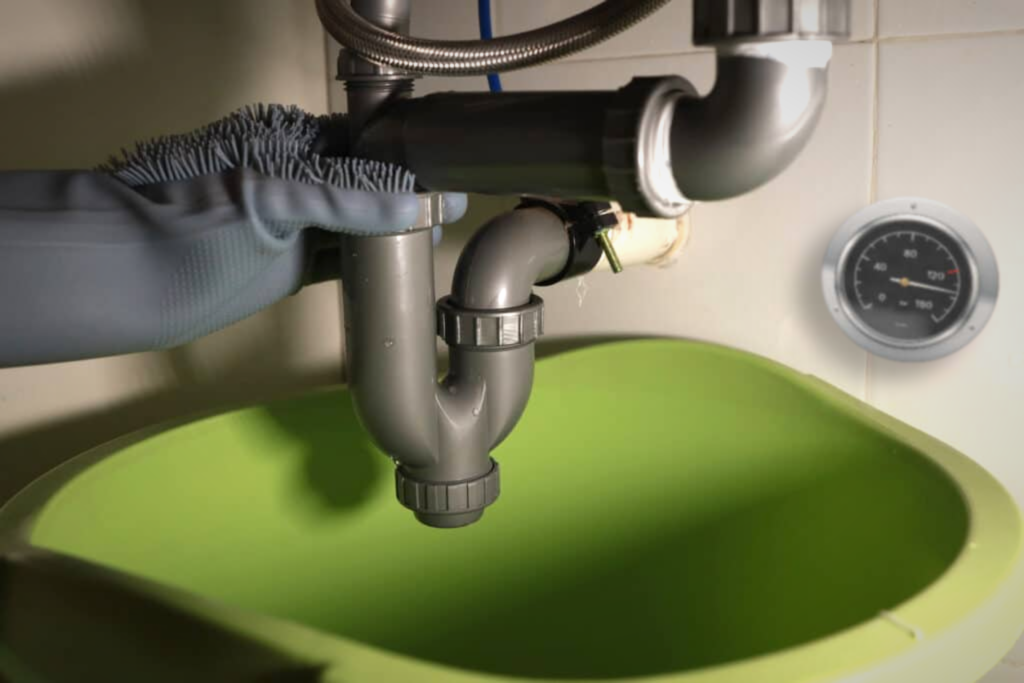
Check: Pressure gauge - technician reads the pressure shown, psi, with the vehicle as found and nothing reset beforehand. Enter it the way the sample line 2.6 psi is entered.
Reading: 135 psi
